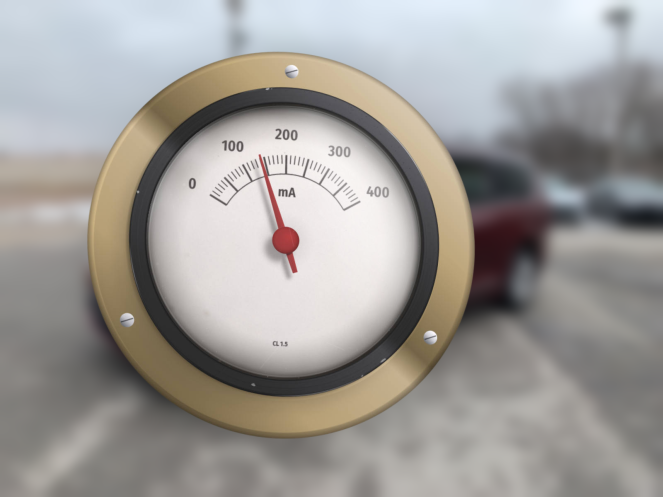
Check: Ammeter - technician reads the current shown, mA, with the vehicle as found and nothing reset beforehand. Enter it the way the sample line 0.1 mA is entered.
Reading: 140 mA
